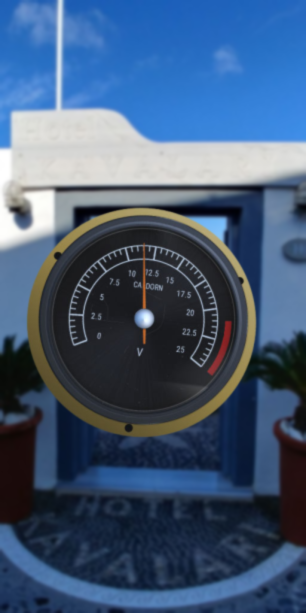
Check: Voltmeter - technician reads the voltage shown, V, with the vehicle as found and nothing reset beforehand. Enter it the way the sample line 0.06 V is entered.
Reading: 11.5 V
